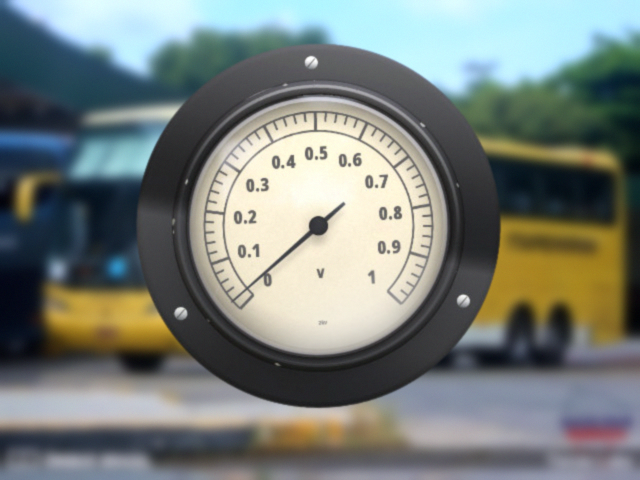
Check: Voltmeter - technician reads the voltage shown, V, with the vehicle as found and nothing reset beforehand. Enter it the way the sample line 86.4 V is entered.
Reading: 0.02 V
